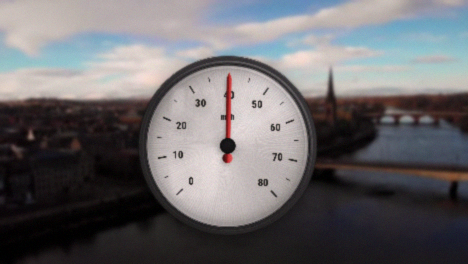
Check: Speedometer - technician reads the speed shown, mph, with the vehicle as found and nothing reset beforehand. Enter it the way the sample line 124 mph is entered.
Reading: 40 mph
